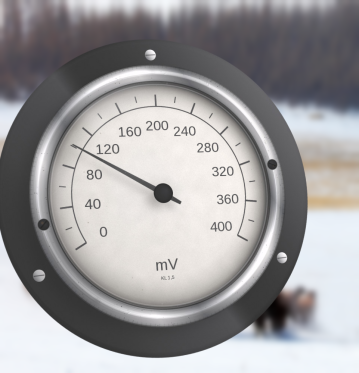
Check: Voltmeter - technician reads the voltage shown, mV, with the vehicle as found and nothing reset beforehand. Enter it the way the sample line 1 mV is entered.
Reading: 100 mV
